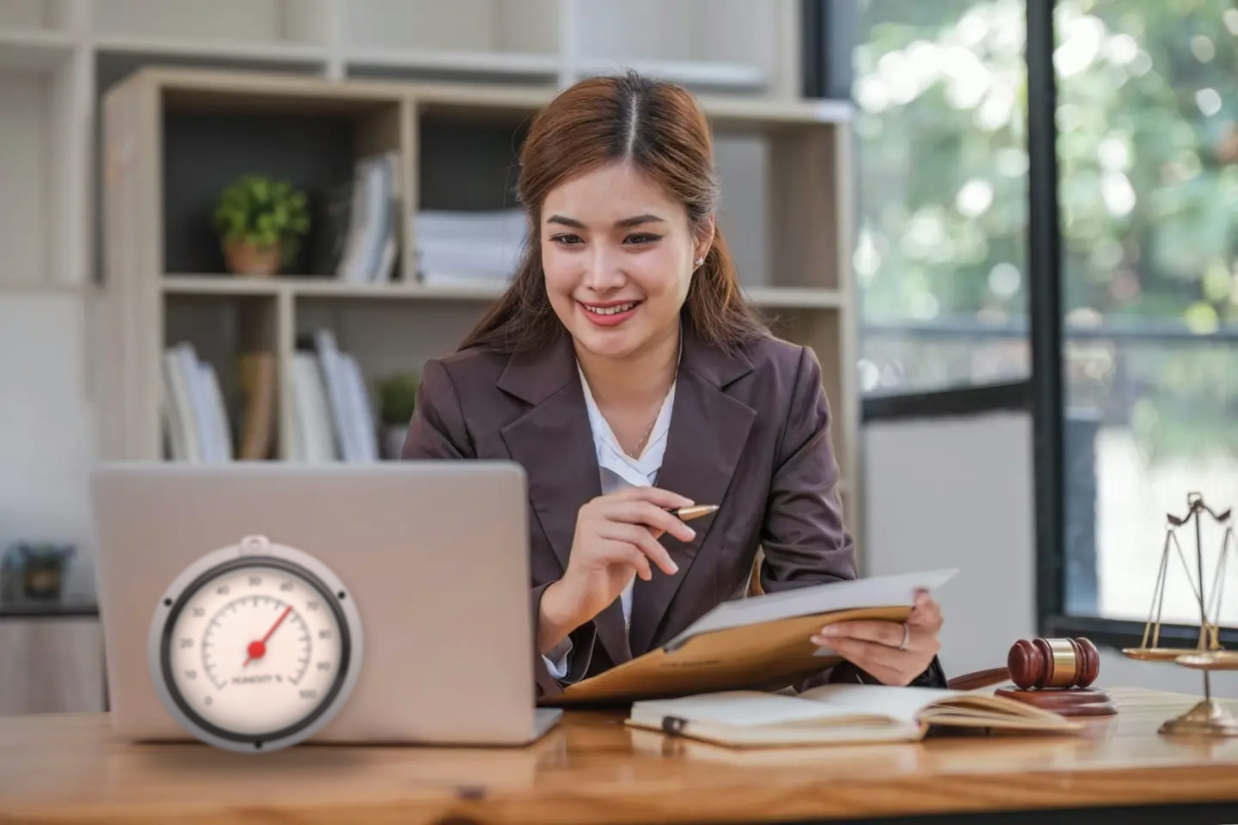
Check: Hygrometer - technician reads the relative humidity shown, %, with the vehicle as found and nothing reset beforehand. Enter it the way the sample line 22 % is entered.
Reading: 65 %
